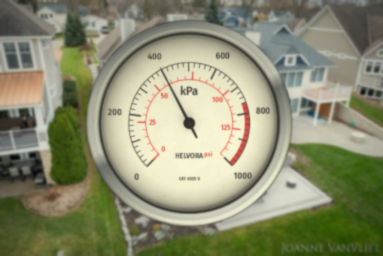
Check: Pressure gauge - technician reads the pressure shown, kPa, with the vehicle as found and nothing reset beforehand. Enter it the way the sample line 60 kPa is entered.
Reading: 400 kPa
